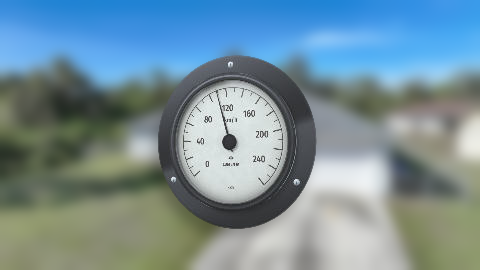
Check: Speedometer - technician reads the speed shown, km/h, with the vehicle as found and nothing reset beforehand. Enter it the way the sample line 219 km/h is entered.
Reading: 110 km/h
